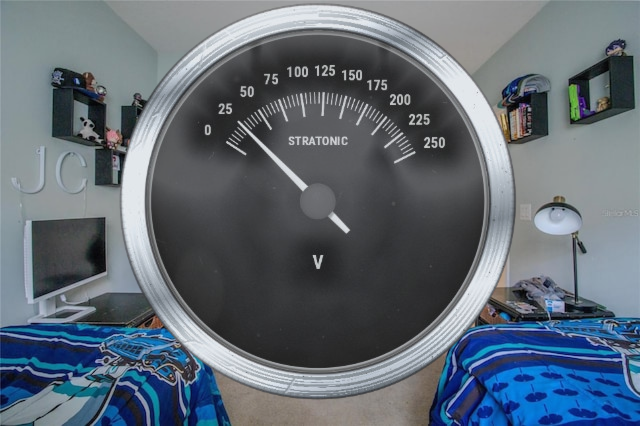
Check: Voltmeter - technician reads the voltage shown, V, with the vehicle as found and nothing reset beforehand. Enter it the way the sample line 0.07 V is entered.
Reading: 25 V
